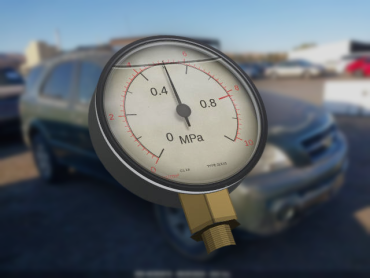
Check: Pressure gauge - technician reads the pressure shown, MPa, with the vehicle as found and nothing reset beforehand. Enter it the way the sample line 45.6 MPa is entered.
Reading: 0.5 MPa
